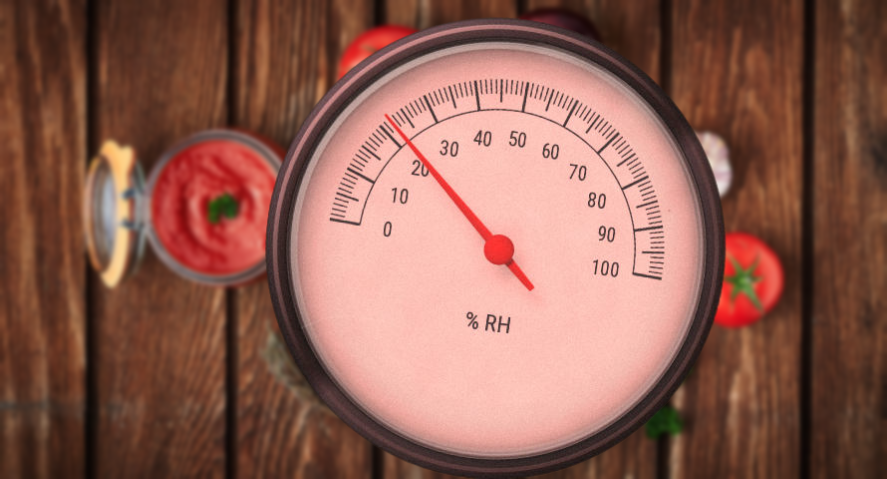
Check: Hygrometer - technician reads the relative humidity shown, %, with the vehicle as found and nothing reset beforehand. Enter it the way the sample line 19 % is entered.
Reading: 22 %
